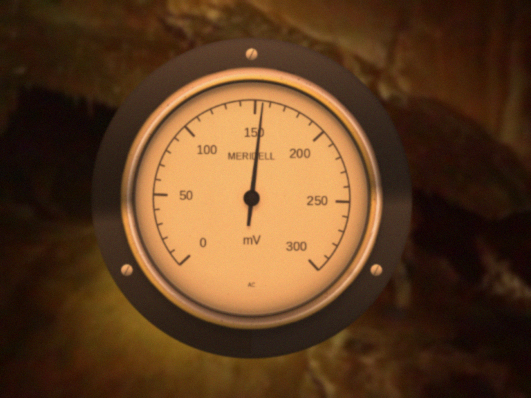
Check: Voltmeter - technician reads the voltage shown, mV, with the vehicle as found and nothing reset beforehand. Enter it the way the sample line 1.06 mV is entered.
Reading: 155 mV
